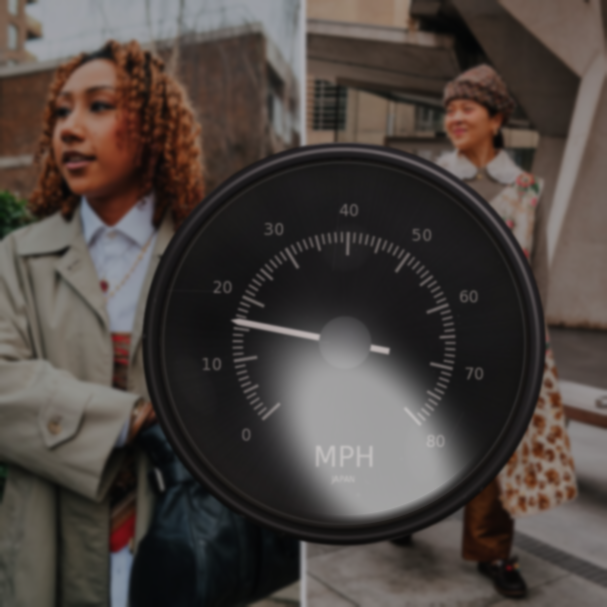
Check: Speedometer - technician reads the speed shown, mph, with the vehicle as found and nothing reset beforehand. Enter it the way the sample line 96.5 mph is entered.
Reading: 16 mph
